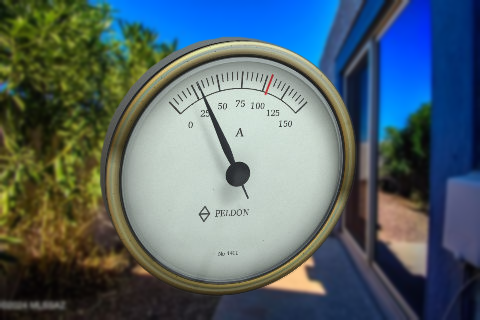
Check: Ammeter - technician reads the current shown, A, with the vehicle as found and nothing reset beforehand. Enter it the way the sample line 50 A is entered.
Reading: 30 A
